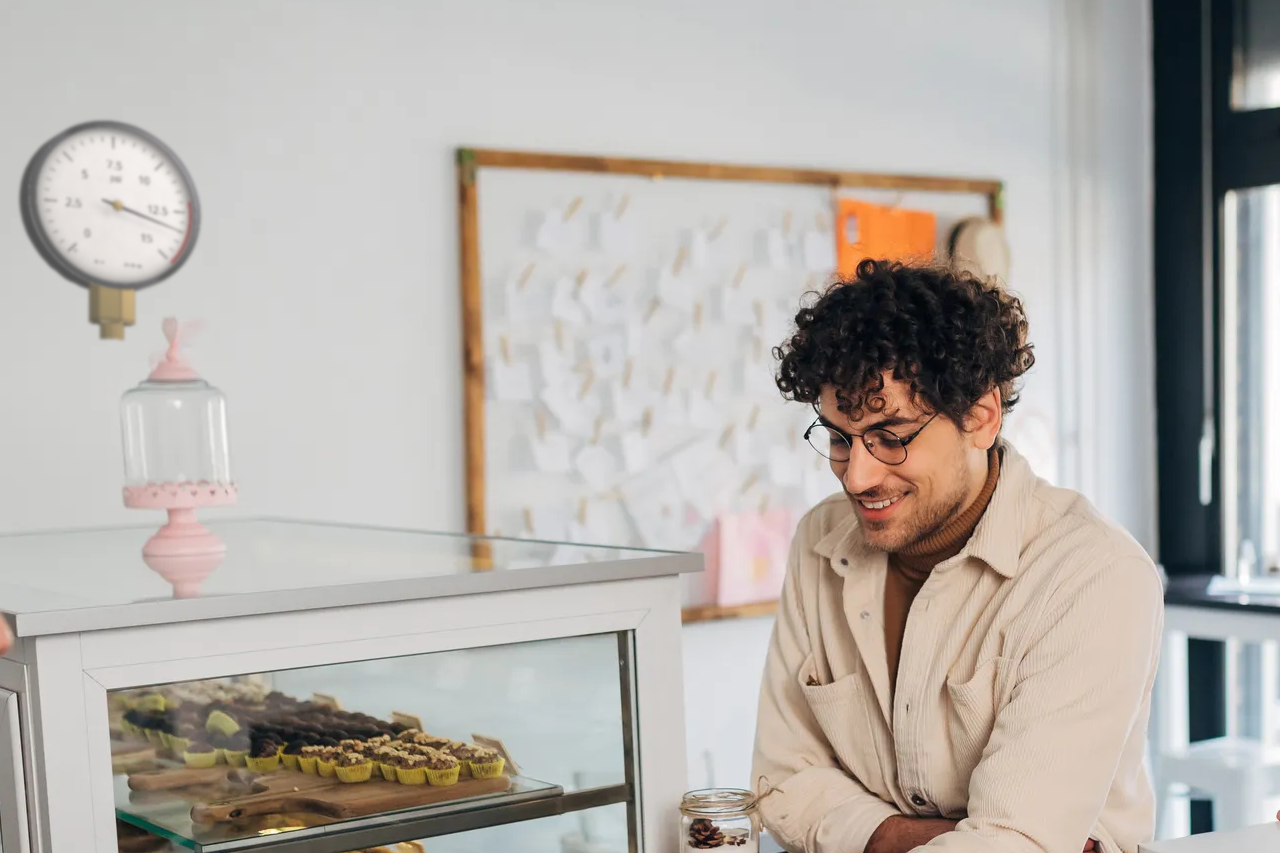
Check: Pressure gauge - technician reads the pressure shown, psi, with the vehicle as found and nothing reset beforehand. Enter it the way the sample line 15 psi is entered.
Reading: 13.5 psi
